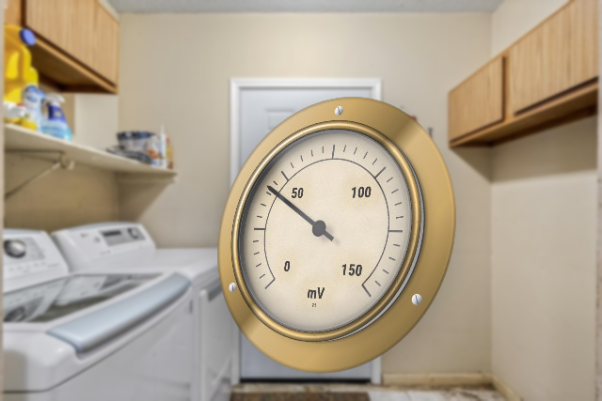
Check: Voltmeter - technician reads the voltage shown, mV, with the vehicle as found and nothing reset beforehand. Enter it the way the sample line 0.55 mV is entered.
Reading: 42.5 mV
